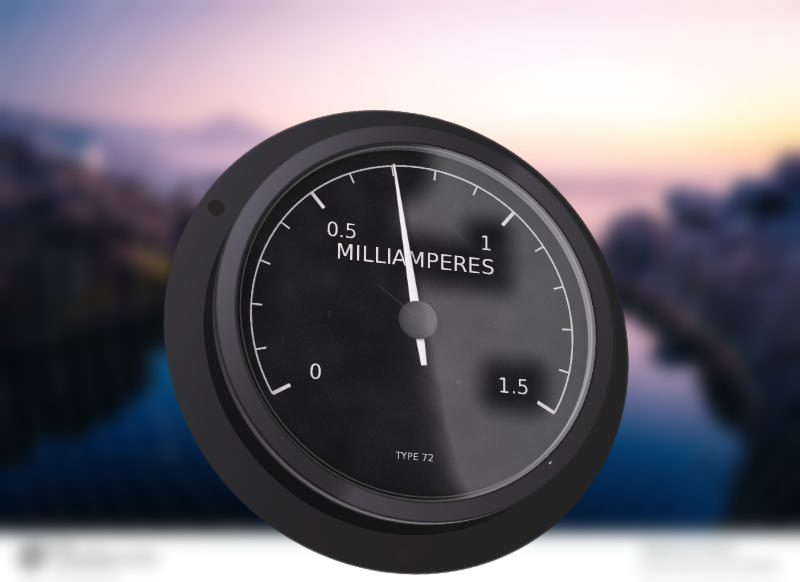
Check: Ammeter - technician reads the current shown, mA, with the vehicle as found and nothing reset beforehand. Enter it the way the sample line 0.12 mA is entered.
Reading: 0.7 mA
